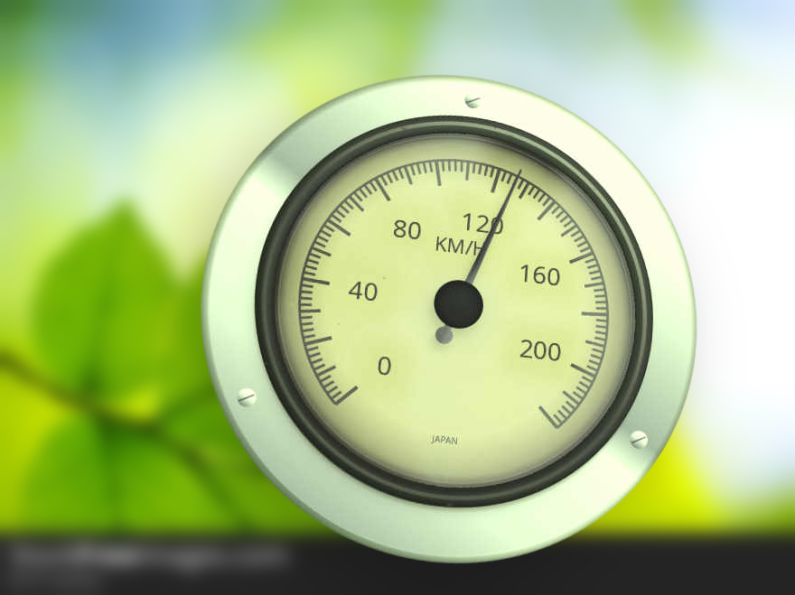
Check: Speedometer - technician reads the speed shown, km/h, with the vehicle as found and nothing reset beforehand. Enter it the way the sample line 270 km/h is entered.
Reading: 126 km/h
